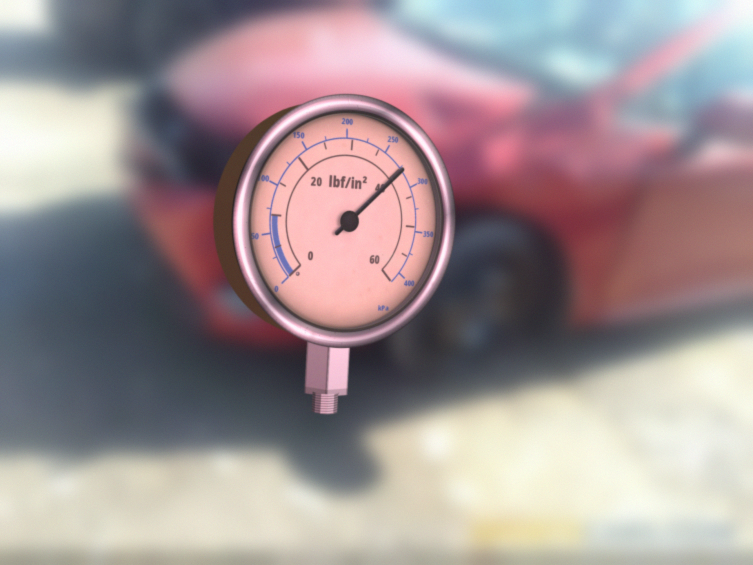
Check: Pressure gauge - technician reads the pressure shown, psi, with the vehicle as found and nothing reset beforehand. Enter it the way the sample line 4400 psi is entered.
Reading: 40 psi
